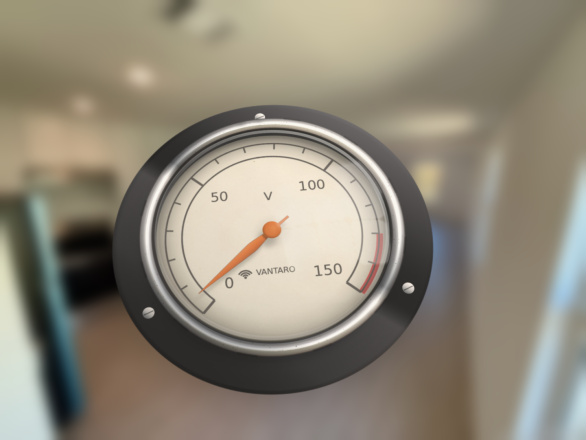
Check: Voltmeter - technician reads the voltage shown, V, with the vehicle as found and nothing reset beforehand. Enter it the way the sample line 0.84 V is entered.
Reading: 5 V
